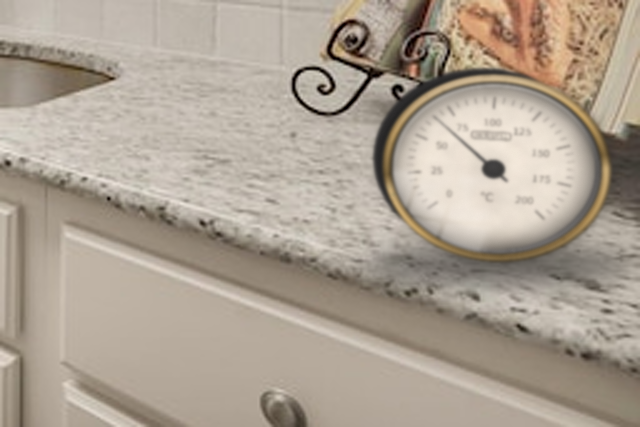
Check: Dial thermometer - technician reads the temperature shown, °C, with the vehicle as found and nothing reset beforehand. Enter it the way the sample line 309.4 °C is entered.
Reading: 65 °C
